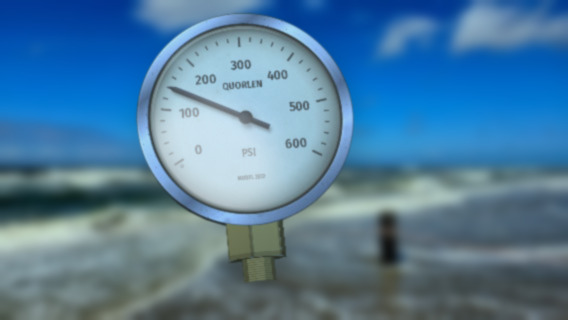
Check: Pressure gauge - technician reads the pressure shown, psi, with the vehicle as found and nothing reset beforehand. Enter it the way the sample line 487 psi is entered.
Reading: 140 psi
